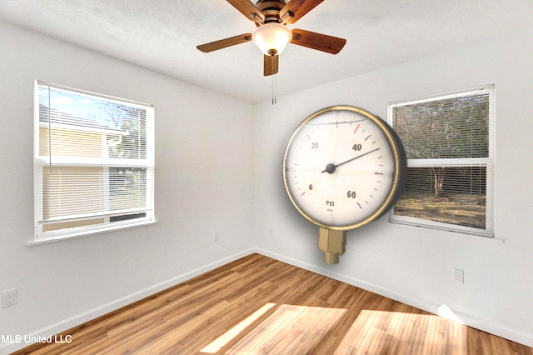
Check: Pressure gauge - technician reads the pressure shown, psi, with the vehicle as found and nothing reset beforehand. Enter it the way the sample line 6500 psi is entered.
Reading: 44 psi
